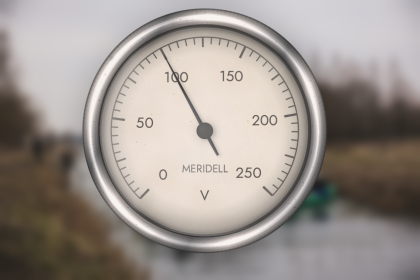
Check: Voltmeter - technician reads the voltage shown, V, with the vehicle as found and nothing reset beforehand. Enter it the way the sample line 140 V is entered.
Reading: 100 V
